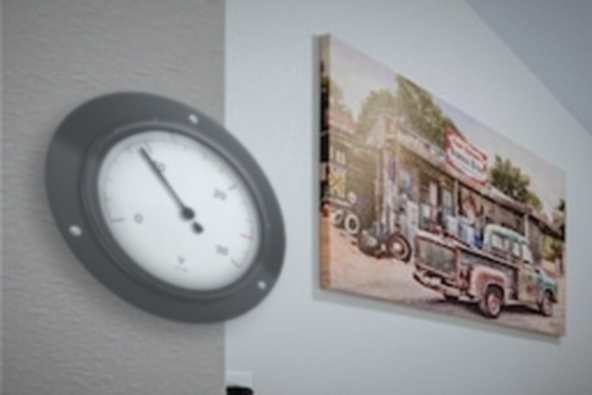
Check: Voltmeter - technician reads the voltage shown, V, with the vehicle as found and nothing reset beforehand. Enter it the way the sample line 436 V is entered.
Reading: 9 V
